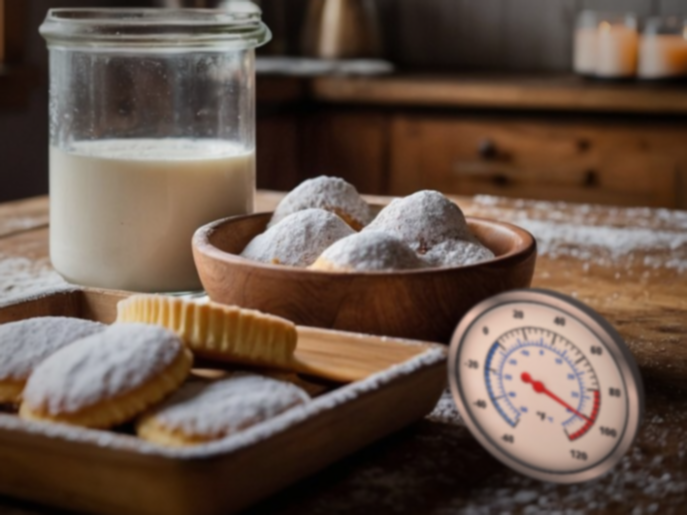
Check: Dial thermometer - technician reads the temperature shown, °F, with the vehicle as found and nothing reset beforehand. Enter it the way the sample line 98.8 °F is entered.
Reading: 100 °F
